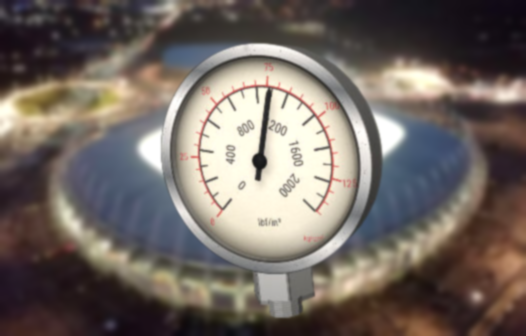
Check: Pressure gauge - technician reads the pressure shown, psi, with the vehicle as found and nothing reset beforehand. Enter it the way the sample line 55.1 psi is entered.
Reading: 1100 psi
